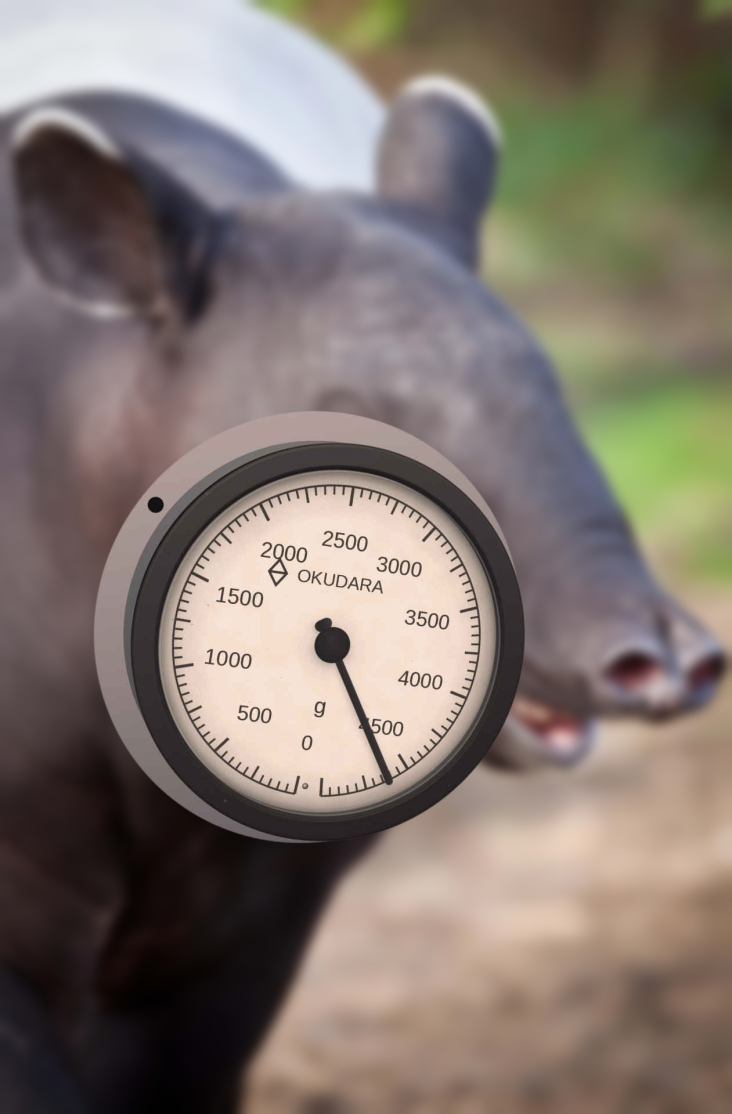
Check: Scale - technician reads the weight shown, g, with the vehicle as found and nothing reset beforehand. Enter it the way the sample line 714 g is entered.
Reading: 4625 g
